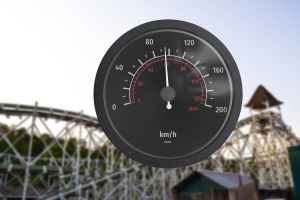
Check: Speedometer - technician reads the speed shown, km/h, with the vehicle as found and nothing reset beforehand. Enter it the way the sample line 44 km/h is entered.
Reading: 95 km/h
